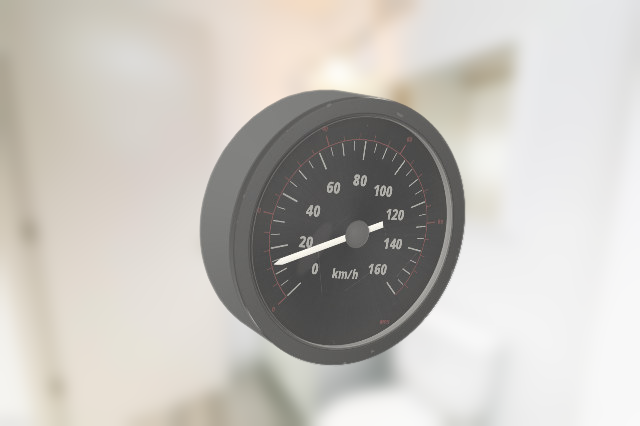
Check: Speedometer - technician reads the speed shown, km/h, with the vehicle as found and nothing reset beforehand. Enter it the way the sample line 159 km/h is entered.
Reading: 15 km/h
